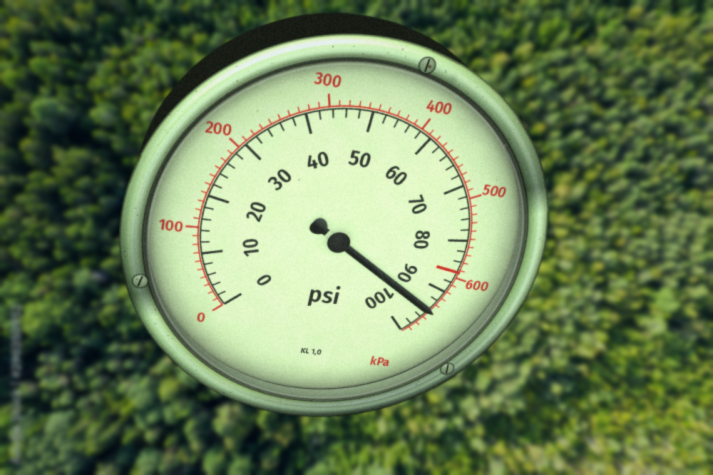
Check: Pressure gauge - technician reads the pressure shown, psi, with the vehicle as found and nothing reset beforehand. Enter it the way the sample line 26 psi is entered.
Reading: 94 psi
